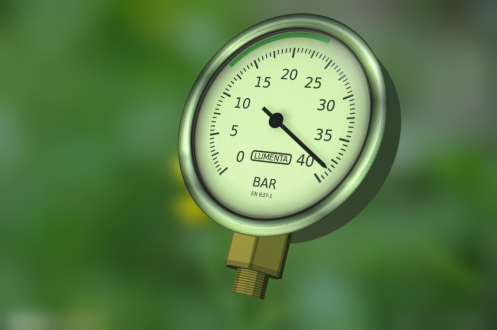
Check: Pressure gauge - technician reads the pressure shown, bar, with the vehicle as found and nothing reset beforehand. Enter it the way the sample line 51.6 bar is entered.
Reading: 38.5 bar
